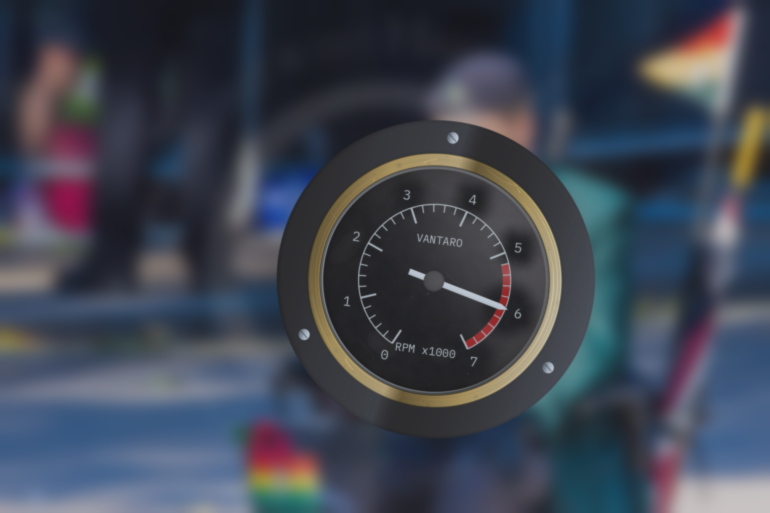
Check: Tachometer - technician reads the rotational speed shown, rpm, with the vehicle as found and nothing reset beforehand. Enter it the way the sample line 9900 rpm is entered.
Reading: 6000 rpm
